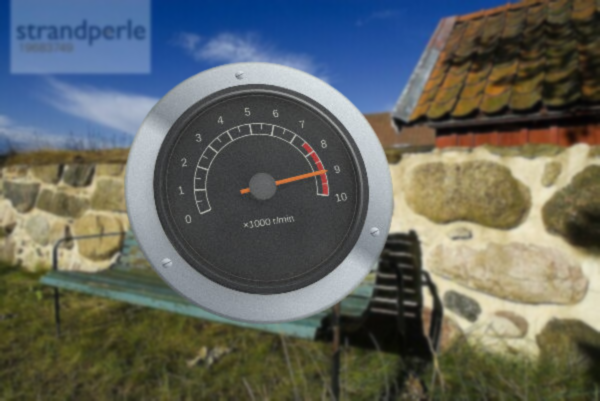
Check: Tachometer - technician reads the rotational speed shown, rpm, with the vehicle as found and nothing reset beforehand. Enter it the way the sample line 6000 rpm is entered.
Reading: 9000 rpm
